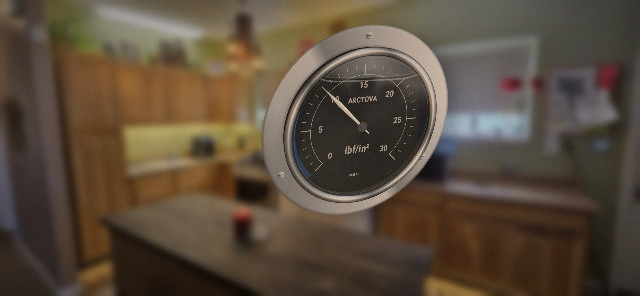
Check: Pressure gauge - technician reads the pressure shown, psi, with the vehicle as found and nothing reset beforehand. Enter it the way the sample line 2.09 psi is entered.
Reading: 10 psi
